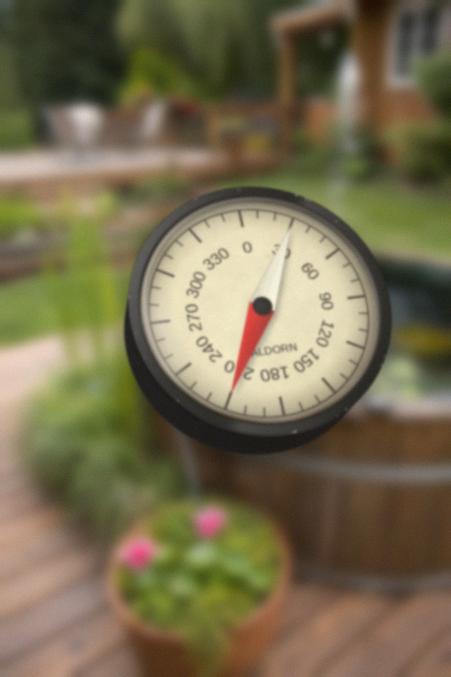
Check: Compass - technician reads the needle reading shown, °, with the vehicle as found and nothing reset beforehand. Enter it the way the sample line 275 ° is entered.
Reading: 210 °
